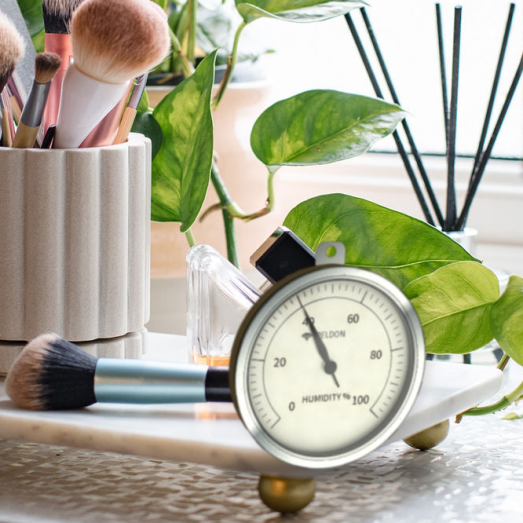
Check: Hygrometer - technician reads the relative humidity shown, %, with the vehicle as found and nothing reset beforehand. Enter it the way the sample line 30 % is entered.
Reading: 40 %
